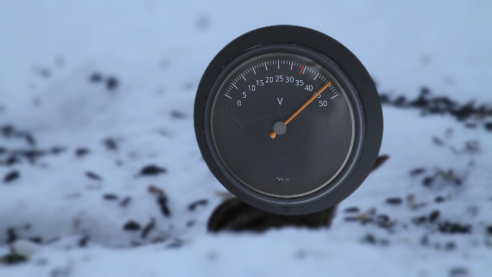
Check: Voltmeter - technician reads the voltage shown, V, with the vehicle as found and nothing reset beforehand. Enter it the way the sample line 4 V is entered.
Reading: 45 V
